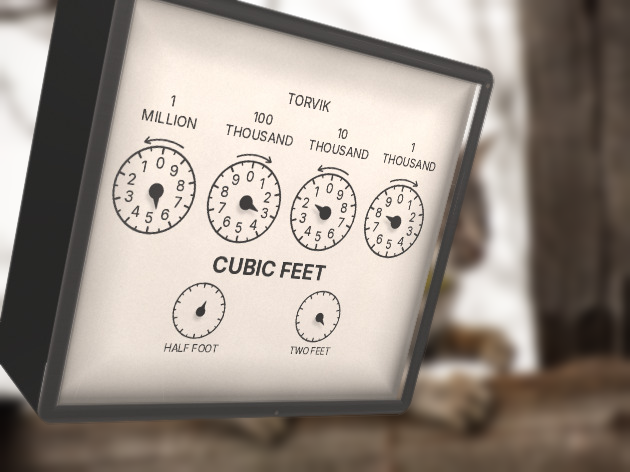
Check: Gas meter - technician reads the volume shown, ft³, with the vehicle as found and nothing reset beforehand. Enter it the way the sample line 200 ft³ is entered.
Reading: 531800 ft³
